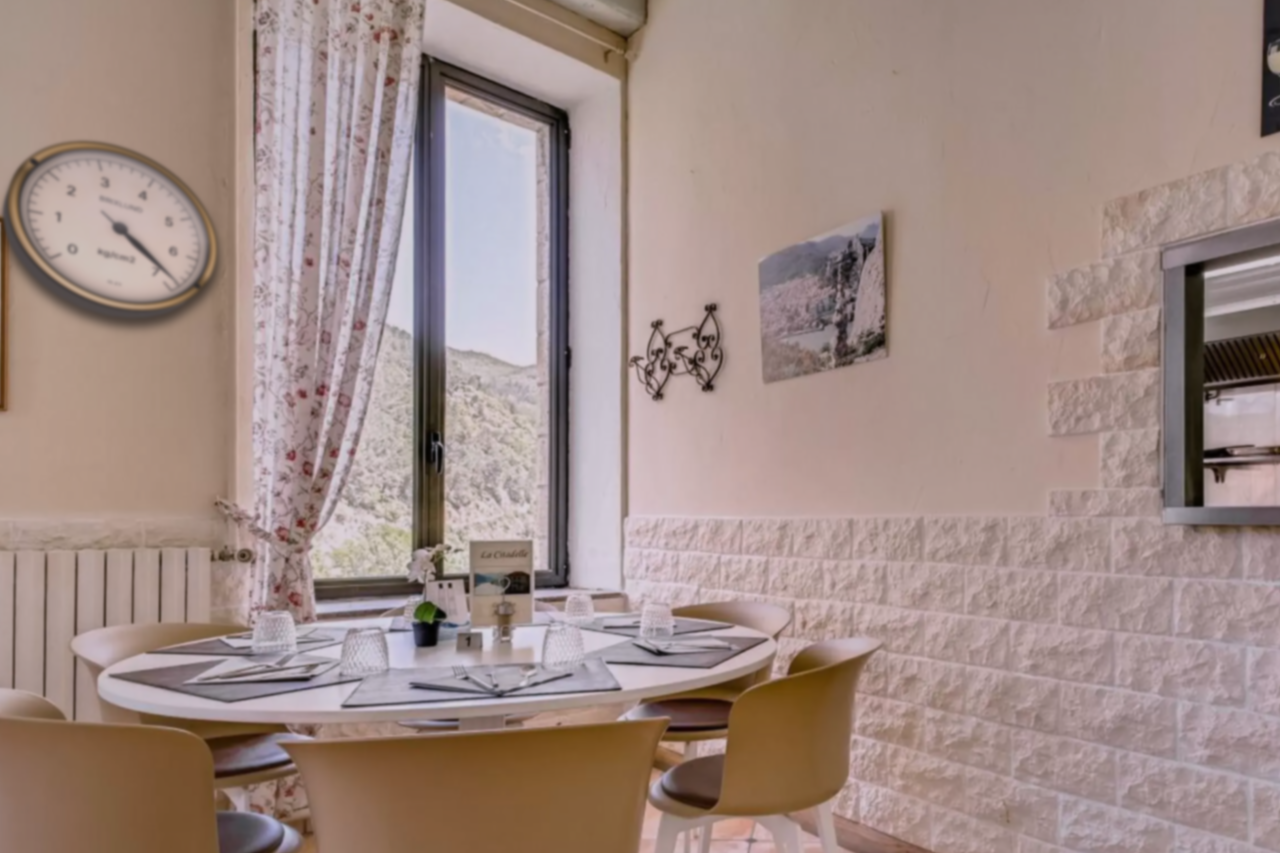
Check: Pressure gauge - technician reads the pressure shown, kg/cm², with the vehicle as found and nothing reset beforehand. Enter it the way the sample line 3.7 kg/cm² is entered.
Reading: 6.8 kg/cm²
